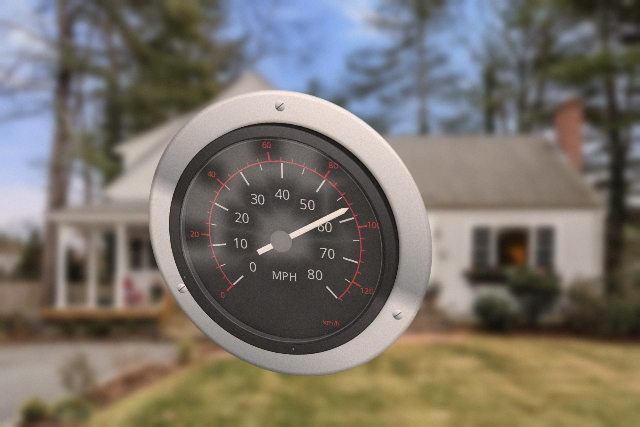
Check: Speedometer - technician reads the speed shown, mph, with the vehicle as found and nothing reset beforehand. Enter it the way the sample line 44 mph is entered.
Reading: 57.5 mph
